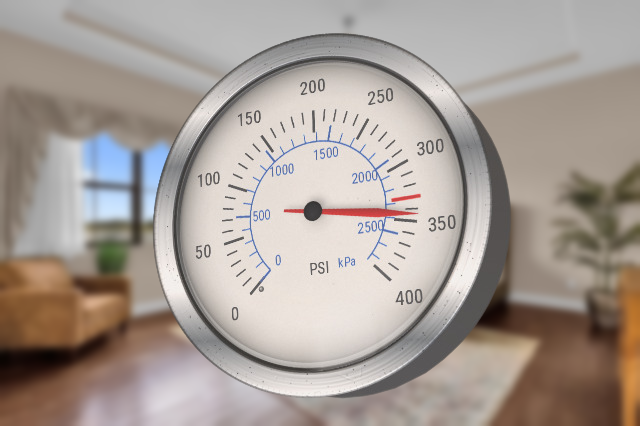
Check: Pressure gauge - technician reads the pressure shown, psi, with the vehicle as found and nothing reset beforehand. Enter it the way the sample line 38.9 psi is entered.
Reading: 345 psi
